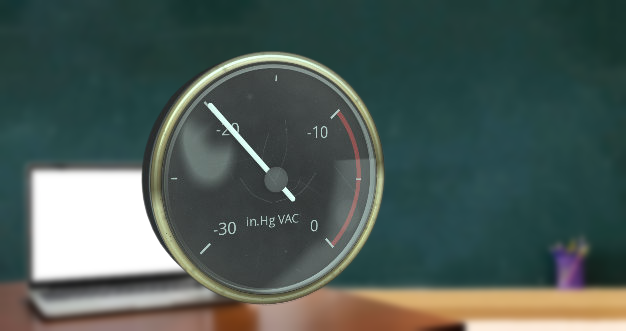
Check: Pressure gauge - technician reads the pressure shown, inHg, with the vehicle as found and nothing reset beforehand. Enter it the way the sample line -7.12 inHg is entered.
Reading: -20 inHg
